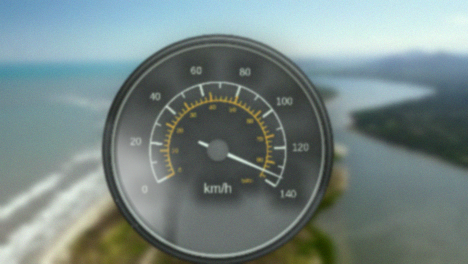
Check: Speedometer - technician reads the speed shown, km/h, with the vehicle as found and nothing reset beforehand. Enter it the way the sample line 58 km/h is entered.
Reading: 135 km/h
